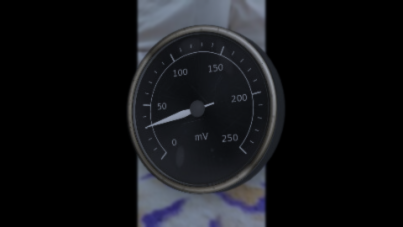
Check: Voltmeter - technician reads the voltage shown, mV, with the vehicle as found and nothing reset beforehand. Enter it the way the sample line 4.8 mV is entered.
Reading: 30 mV
